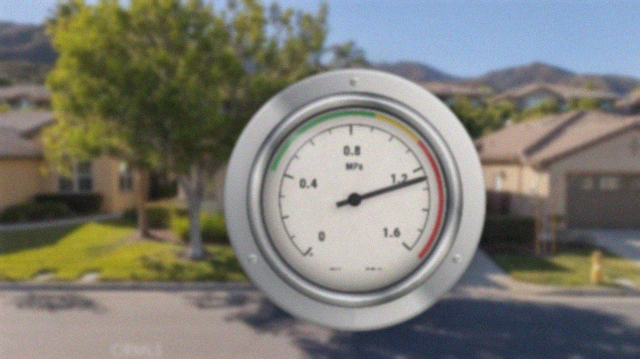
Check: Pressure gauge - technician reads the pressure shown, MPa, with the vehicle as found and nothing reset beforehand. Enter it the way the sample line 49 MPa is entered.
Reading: 1.25 MPa
